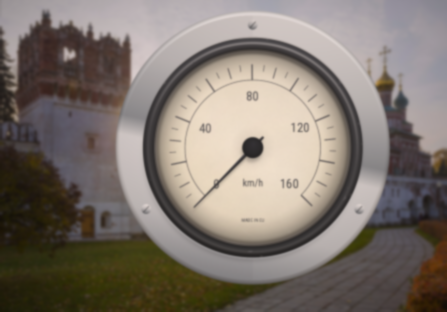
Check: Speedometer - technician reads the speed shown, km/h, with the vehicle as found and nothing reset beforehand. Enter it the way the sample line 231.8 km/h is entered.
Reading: 0 km/h
